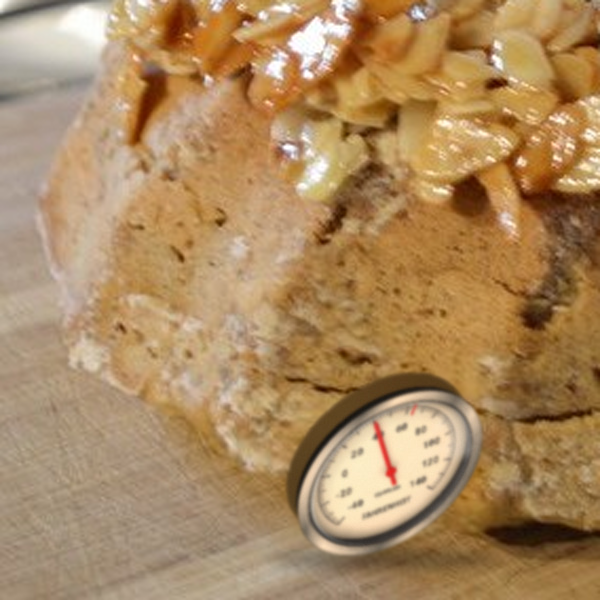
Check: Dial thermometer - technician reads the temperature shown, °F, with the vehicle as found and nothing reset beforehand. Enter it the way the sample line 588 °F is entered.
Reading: 40 °F
